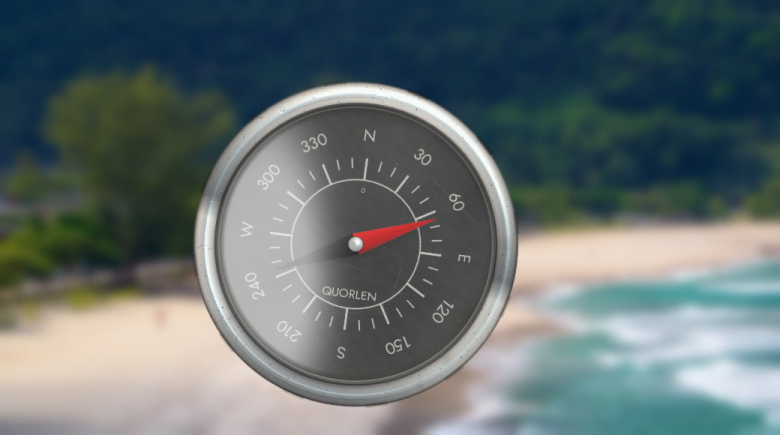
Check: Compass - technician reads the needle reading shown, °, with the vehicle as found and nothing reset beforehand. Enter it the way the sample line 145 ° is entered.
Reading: 65 °
